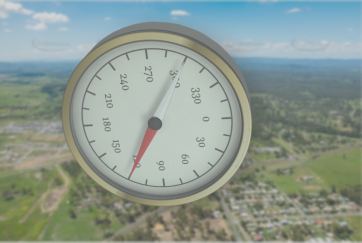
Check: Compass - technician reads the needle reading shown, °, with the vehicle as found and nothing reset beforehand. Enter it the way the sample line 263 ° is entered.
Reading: 120 °
